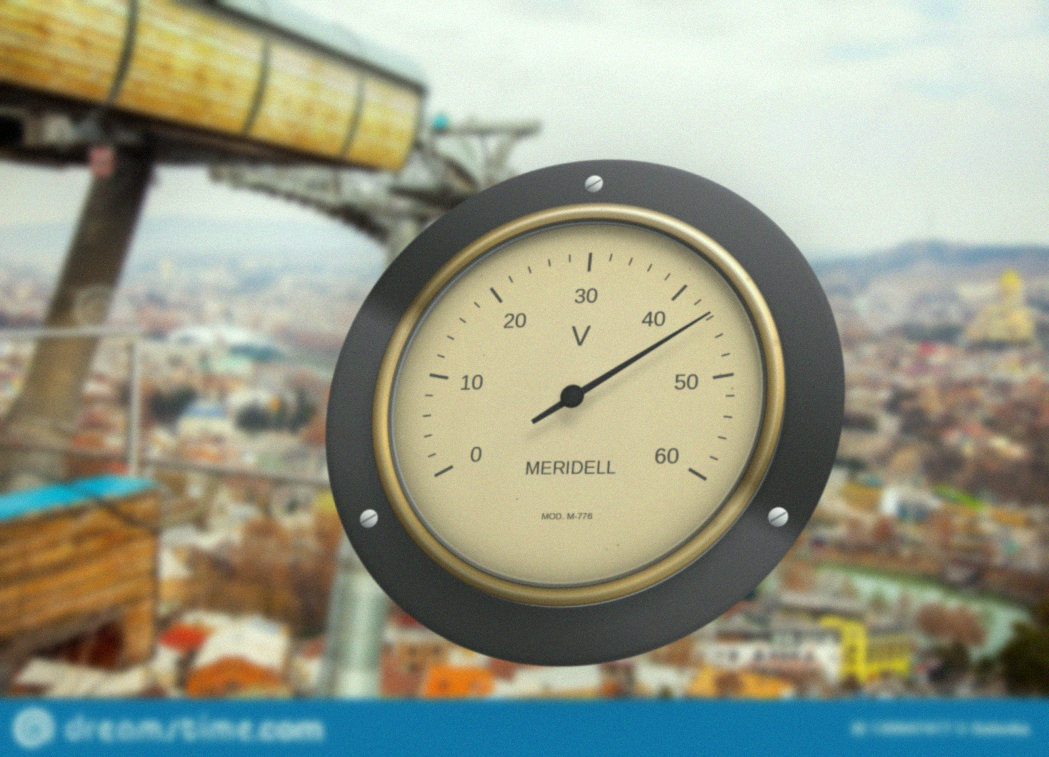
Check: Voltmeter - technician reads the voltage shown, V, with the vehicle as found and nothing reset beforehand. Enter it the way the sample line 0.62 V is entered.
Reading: 44 V
